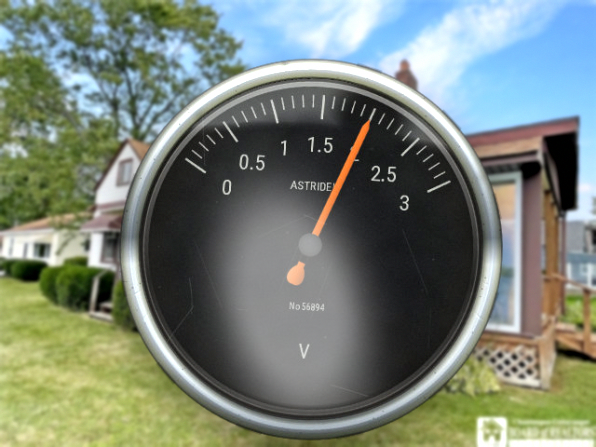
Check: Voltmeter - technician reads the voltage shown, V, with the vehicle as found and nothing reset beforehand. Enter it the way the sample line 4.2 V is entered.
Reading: 2 V
